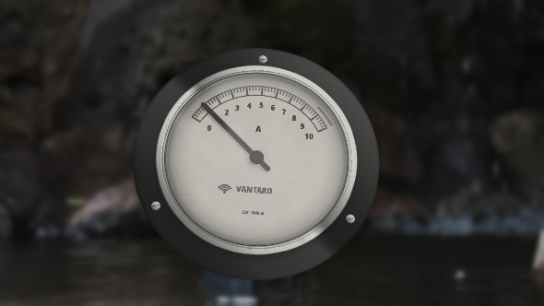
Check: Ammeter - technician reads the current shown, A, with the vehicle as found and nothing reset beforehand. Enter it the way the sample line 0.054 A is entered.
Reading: 1 A
